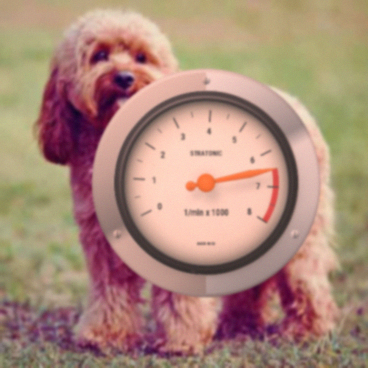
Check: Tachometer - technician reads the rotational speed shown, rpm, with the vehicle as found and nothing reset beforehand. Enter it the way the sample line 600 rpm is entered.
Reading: 6500 rpm
